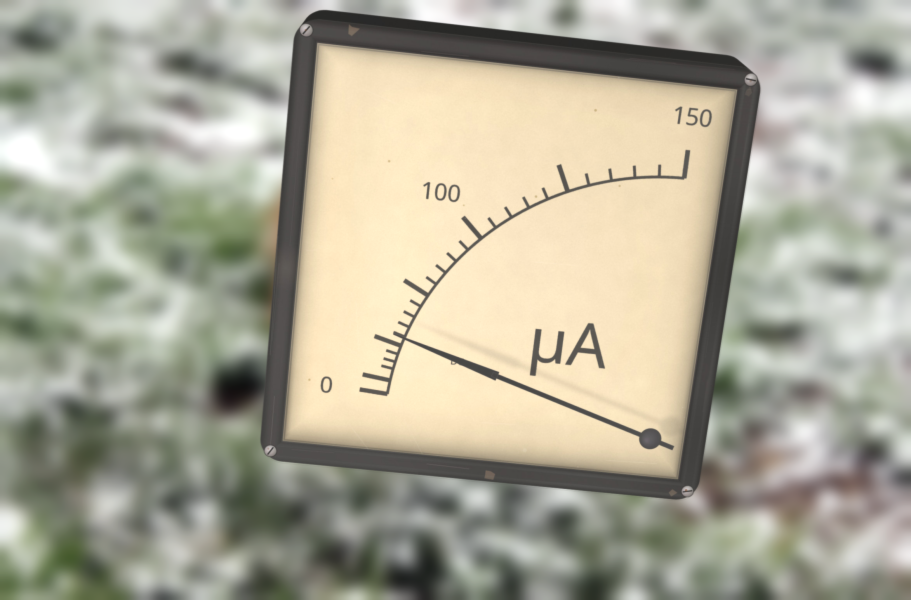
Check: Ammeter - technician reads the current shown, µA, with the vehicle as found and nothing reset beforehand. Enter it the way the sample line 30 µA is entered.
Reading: 55 µA
